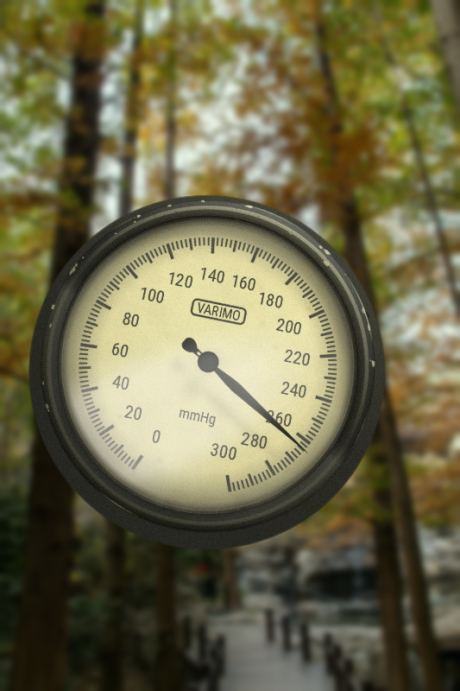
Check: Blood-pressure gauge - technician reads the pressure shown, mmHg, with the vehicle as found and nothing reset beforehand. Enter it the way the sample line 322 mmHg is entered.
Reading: 264 mmHg
